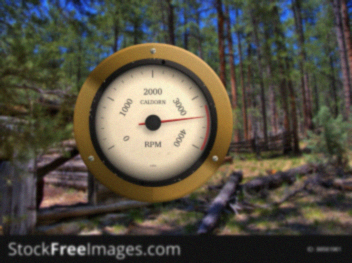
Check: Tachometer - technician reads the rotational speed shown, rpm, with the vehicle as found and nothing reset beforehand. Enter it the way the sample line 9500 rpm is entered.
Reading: 3400 rpm
